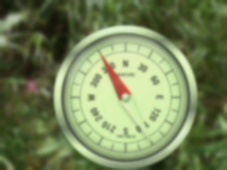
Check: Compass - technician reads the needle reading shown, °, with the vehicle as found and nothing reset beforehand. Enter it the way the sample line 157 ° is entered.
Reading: 330 °
